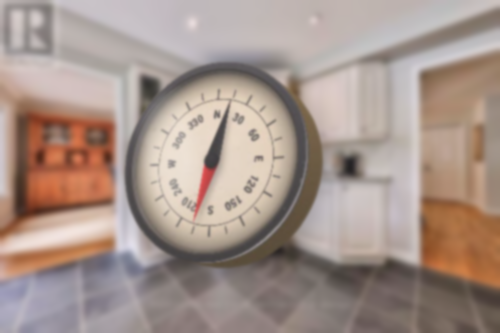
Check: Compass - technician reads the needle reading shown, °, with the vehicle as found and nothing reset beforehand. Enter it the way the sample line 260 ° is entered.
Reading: 195 °
